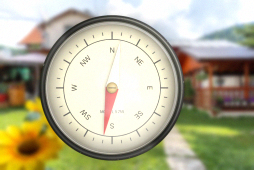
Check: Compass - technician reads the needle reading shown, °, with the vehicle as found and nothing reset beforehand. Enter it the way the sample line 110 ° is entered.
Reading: 190 °
